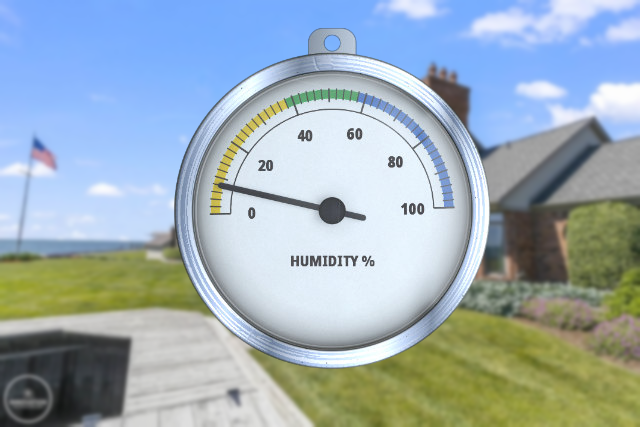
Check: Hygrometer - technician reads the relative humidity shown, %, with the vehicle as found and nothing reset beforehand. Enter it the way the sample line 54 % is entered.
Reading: 8 %
